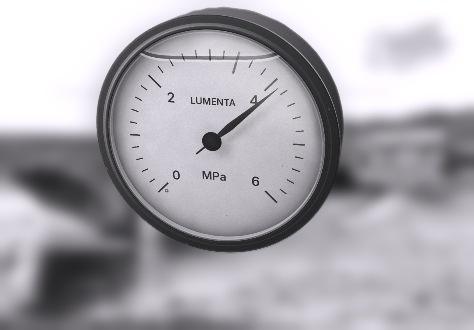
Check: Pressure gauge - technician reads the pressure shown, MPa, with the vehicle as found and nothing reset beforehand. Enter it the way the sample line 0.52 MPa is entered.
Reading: 4.1 MPa
